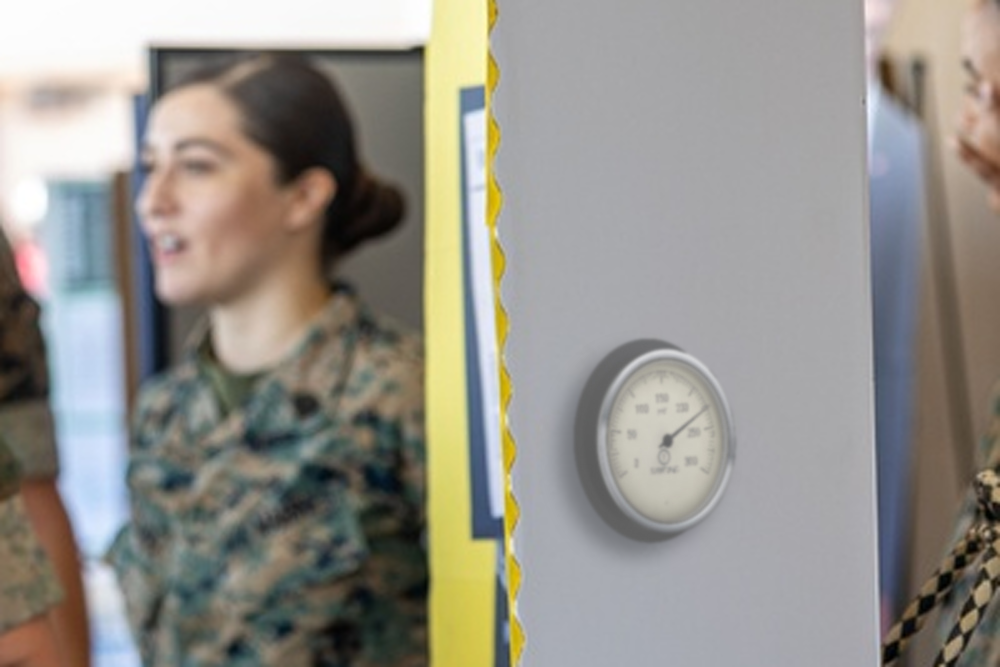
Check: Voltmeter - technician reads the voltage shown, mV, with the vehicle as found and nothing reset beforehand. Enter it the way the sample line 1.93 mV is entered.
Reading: 225 mV
